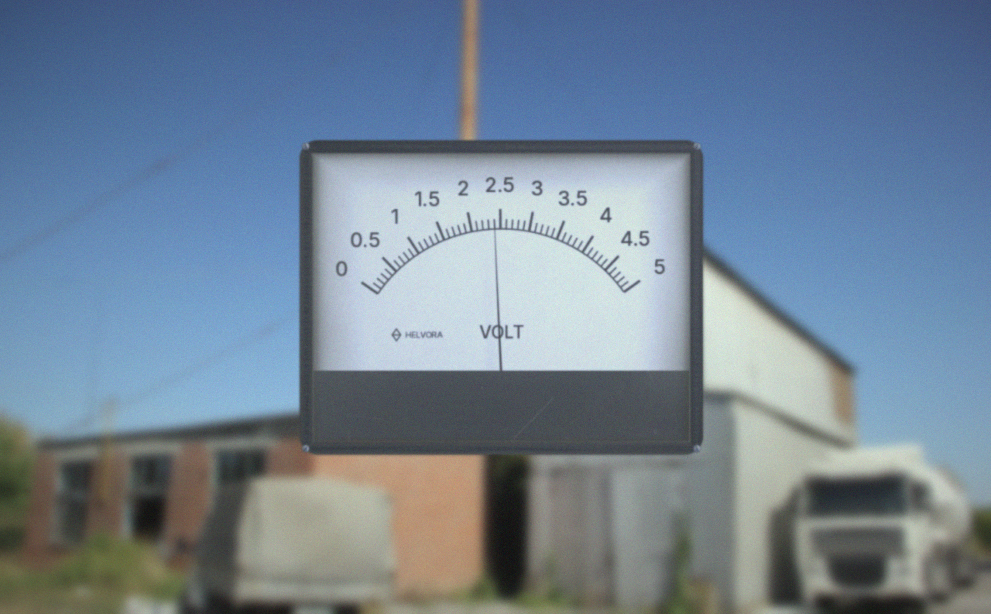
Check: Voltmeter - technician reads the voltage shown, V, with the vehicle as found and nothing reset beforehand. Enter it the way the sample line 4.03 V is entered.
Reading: 2.4 V
